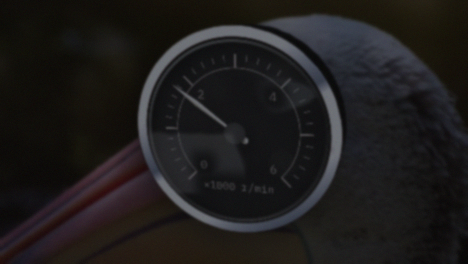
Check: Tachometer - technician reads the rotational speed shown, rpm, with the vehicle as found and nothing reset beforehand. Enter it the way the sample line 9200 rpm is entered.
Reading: 1800 rpm
